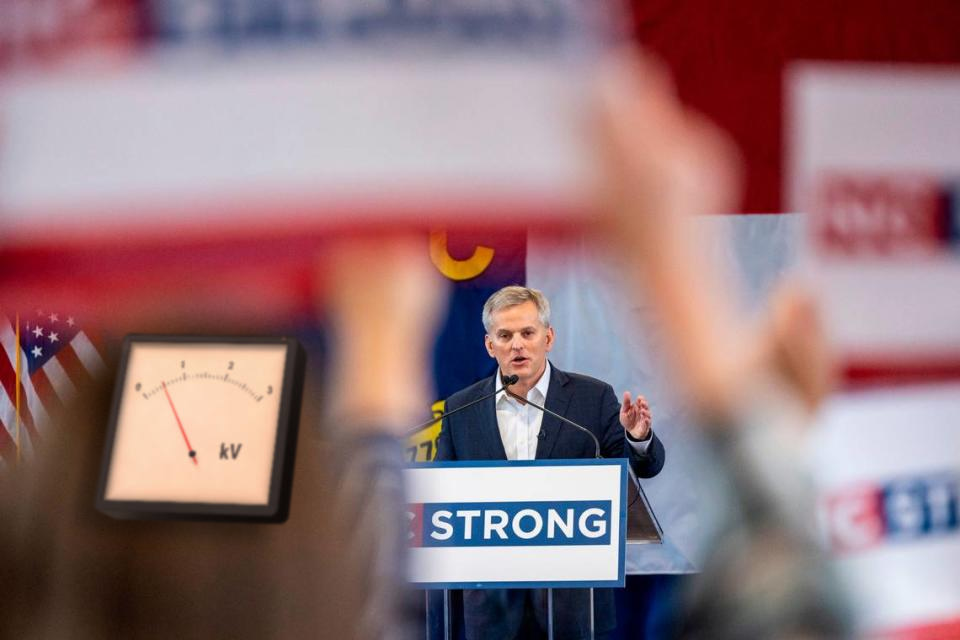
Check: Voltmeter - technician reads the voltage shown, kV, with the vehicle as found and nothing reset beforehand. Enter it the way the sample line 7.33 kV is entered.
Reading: 0.5 kV
